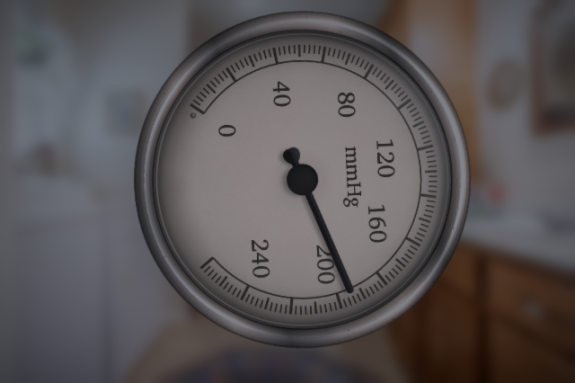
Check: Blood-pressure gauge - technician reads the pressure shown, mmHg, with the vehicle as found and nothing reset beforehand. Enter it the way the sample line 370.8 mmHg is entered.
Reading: 194 mmHg
